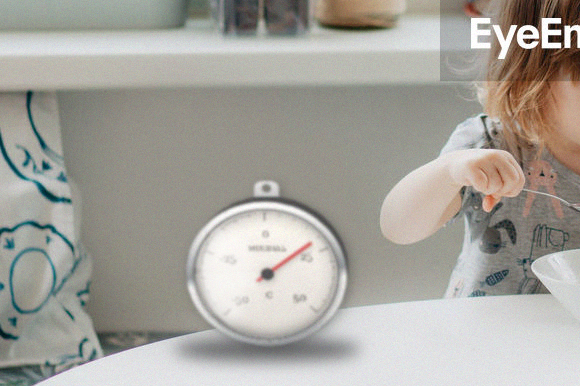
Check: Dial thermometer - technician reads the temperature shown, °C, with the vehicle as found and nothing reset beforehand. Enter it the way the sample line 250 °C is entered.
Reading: 20 °C
